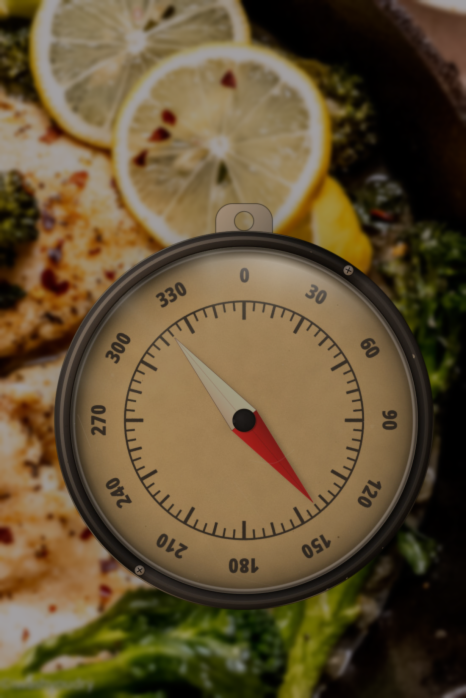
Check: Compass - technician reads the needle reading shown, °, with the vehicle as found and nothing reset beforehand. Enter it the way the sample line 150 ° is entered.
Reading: 140 °
